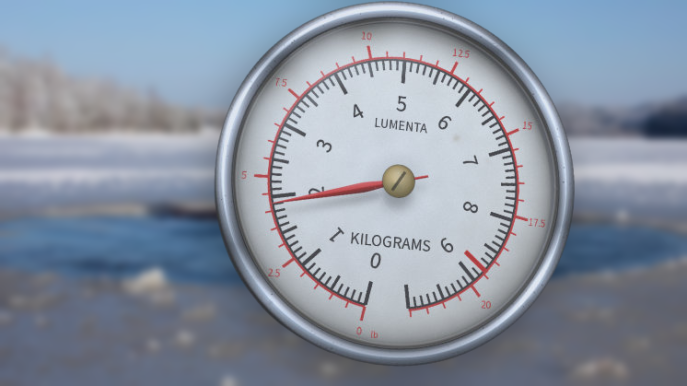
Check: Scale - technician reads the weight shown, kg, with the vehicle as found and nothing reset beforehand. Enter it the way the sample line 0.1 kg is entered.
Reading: 1.9 kg
